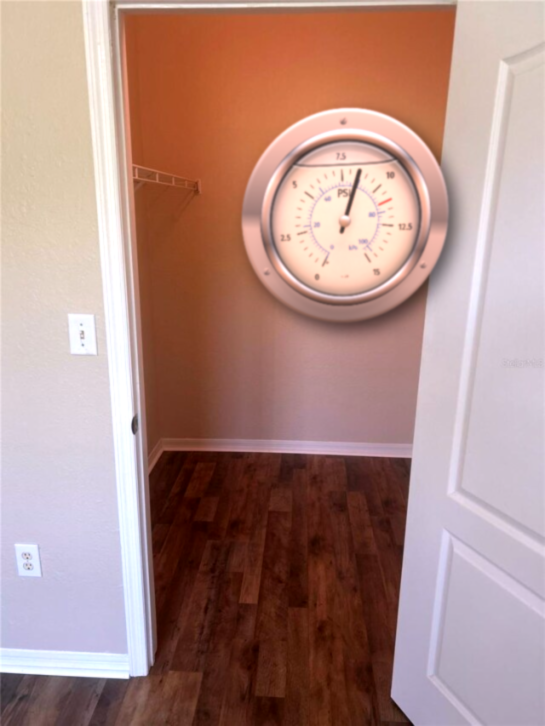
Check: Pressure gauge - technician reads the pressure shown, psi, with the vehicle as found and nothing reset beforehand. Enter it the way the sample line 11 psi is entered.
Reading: 8.5 psi
